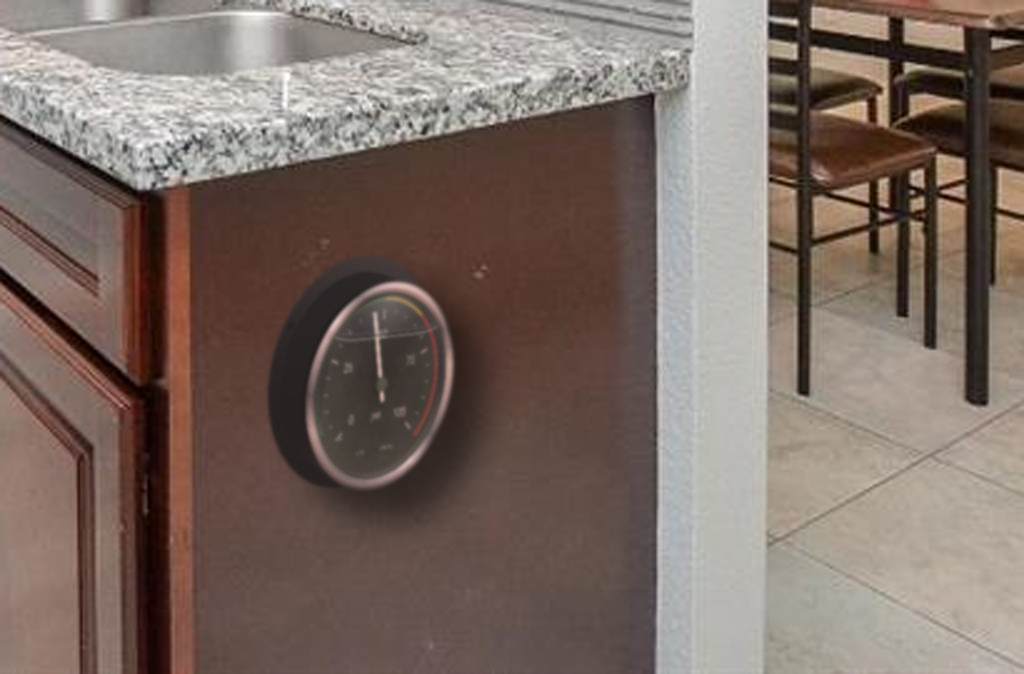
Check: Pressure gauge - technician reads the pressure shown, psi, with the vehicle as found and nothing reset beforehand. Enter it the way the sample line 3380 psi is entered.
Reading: 45 psi
